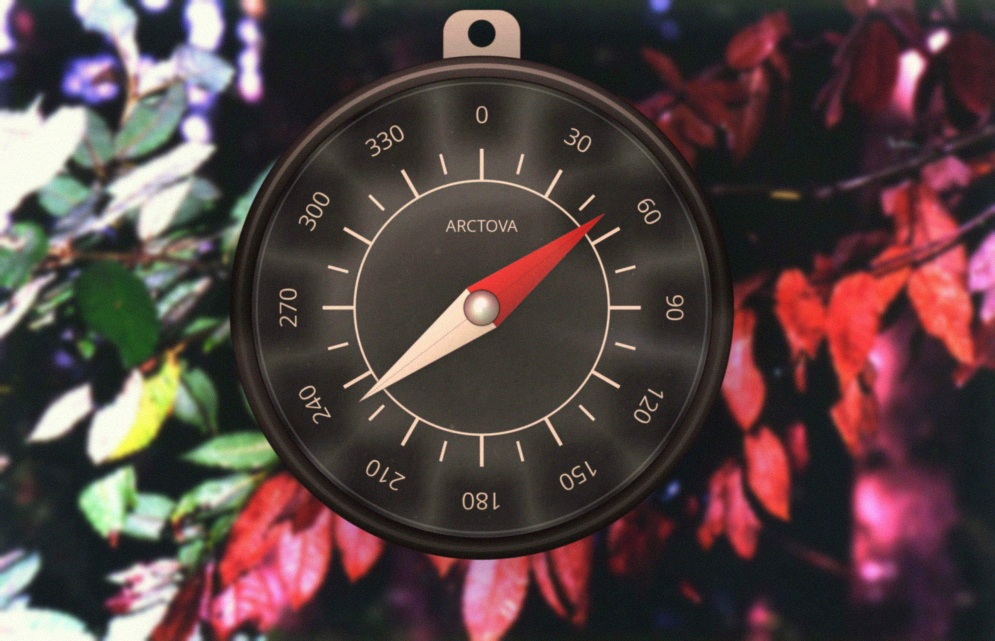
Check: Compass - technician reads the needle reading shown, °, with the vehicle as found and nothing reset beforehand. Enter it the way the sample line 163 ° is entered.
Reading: 52.5 °
